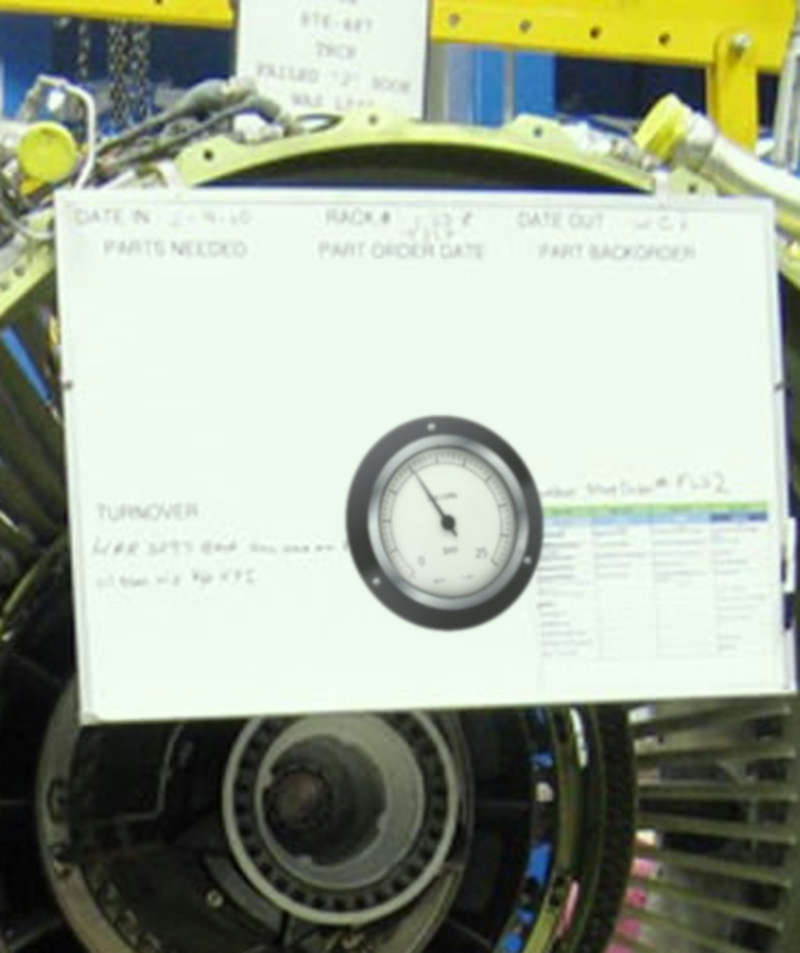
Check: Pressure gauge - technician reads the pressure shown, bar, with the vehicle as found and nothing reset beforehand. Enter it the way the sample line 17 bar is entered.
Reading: 10 bar
